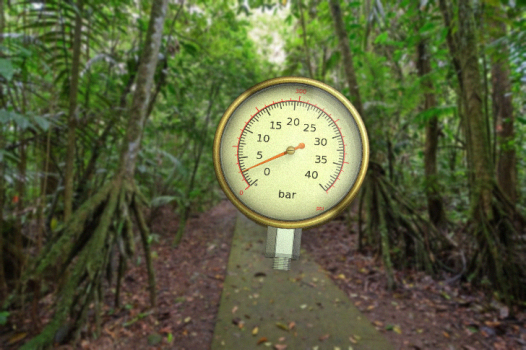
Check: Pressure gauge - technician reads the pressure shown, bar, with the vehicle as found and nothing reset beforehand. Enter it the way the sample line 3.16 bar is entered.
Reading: 2.5 bar
